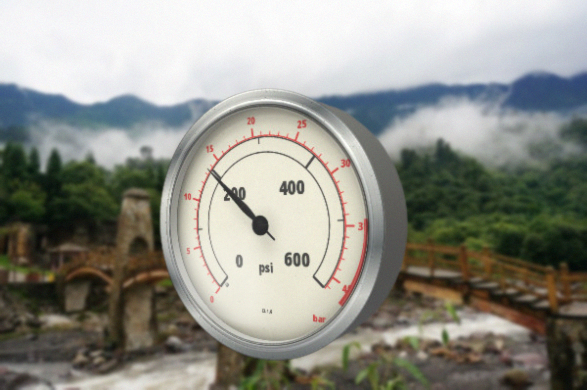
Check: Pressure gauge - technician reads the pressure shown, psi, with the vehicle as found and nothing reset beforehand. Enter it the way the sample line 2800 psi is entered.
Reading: 200 psi
